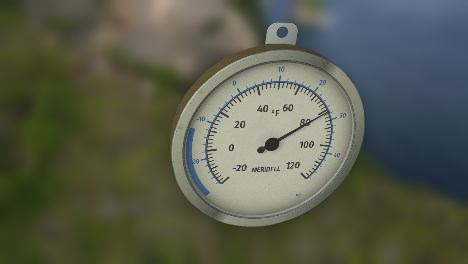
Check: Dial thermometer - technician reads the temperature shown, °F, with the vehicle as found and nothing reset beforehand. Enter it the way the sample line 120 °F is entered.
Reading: 80 °F
